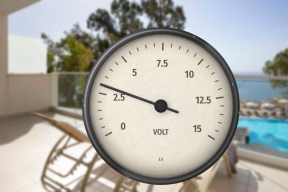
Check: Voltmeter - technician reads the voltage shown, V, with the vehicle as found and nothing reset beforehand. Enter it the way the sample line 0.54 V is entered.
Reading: 3 V
